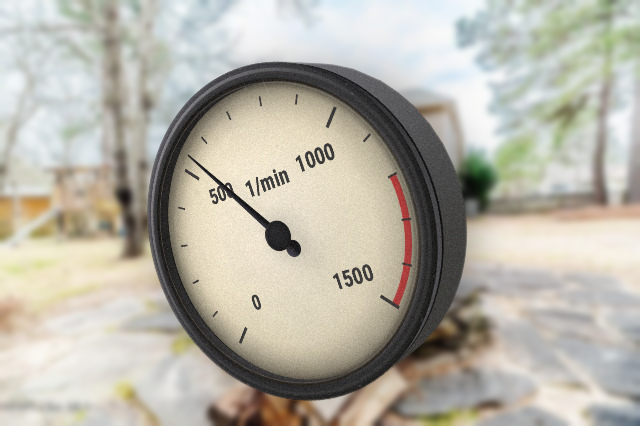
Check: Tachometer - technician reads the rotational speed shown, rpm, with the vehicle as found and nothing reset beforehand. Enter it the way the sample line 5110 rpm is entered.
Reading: 550 rpm
